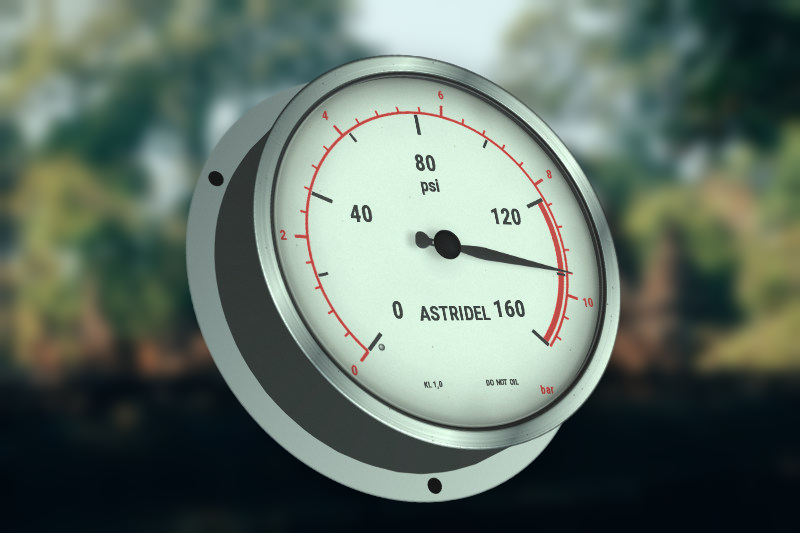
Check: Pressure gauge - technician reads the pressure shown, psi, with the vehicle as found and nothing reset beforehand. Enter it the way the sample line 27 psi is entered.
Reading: 140 psi
